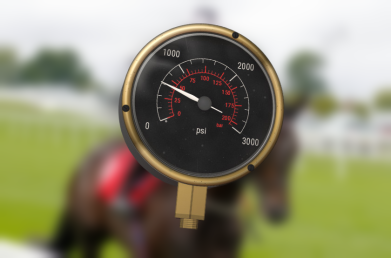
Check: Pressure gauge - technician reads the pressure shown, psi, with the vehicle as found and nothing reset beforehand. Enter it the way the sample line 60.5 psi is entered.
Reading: 600 psi
